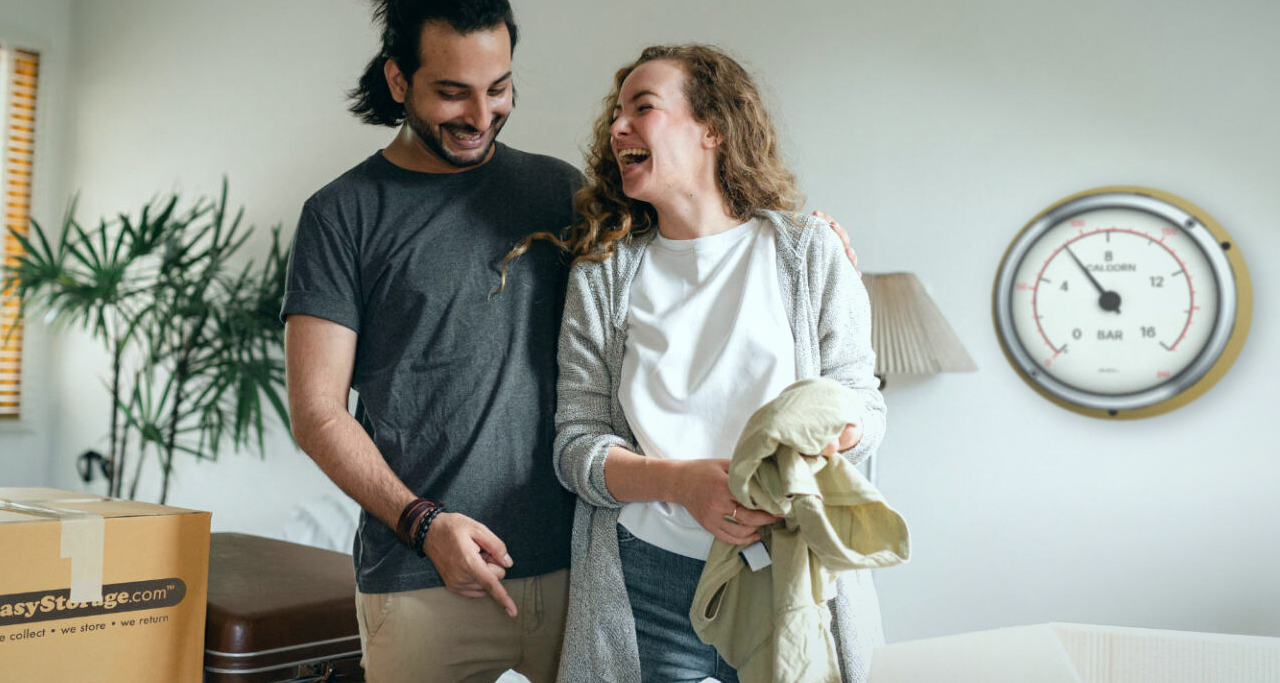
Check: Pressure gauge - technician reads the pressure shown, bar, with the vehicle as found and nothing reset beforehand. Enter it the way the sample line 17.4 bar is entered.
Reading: 6 bar
